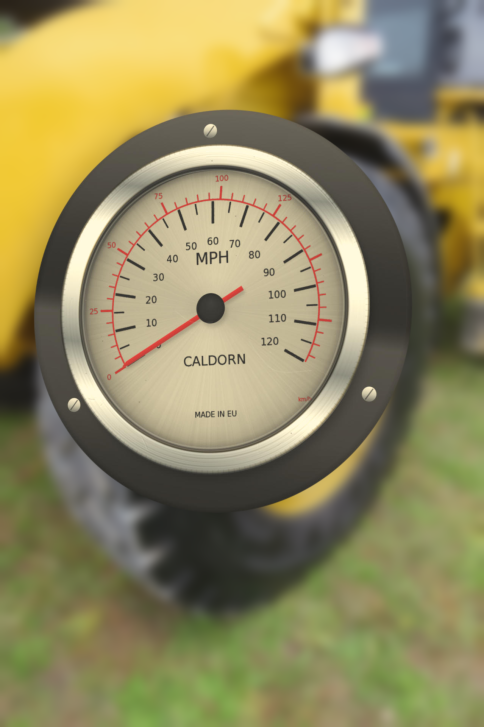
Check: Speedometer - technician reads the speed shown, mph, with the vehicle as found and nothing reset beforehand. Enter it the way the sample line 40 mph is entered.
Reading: 0 mph
